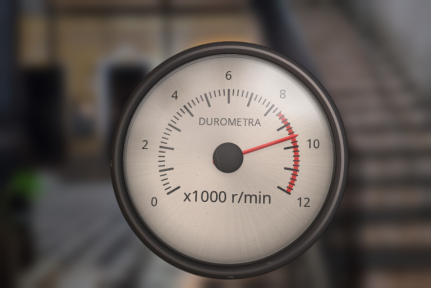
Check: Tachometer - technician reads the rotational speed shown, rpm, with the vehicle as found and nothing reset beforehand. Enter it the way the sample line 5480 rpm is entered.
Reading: 9600 rpm
